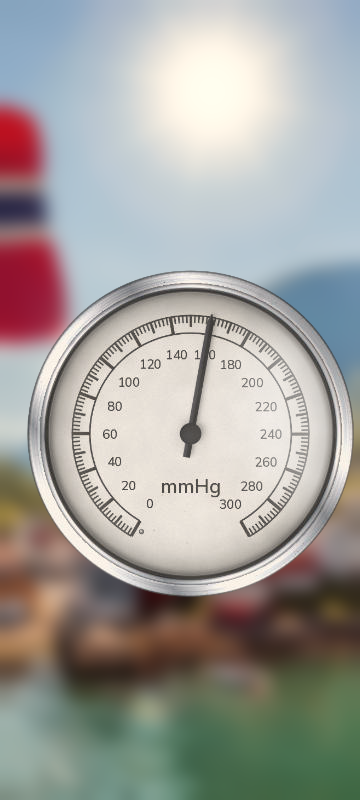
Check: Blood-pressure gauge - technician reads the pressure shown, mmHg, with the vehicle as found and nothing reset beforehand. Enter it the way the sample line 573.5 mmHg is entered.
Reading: 160 mmHg
